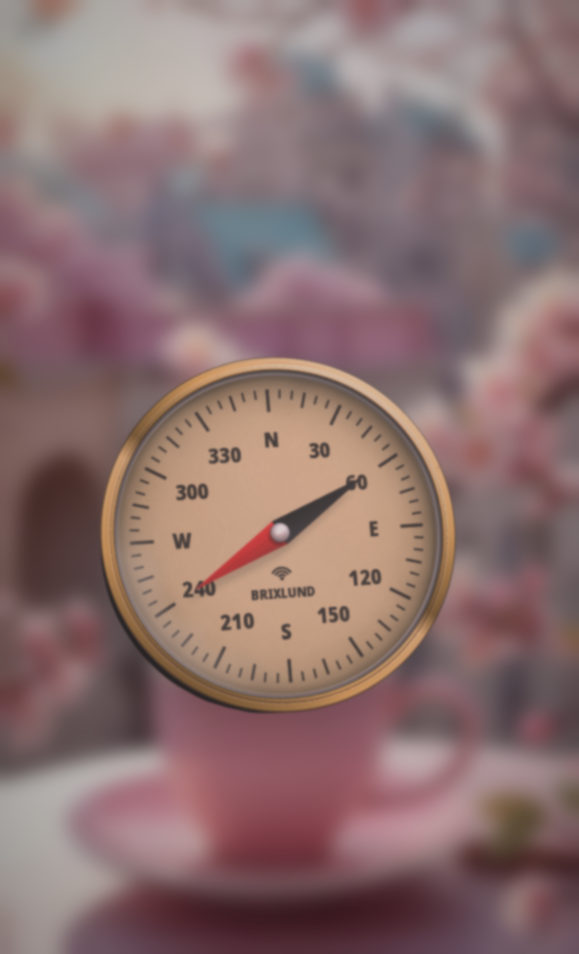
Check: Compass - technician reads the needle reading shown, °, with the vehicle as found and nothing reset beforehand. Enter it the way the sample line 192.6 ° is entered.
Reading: 240 °
